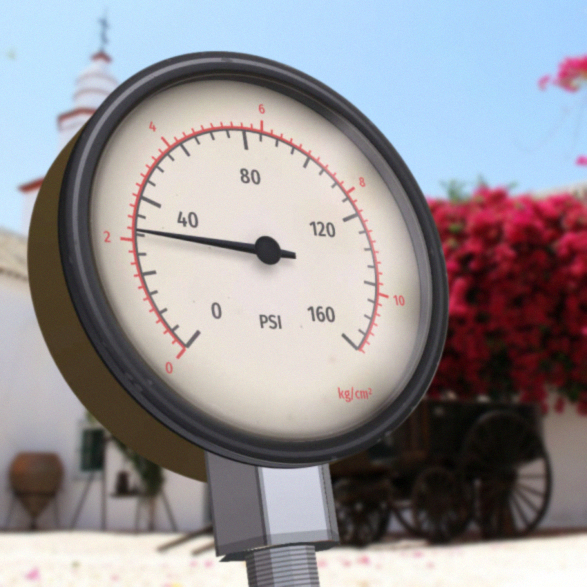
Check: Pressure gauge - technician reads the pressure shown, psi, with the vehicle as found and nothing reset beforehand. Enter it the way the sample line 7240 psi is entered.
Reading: 30 psi
